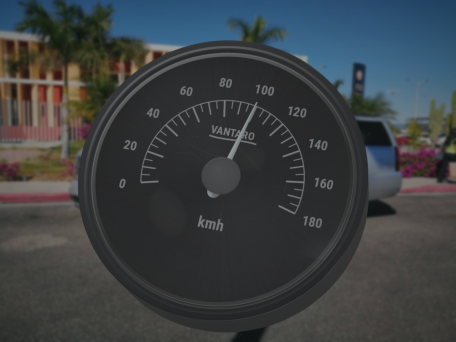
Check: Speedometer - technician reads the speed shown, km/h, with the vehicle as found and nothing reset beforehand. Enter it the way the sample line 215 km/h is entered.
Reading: 100 km/h
